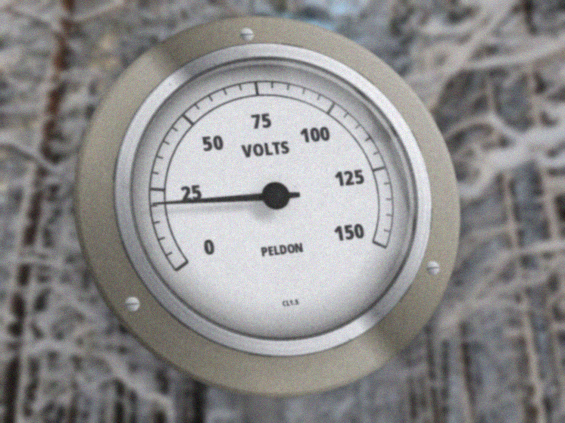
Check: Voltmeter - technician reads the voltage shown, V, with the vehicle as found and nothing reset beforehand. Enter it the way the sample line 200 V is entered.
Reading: 20 V
